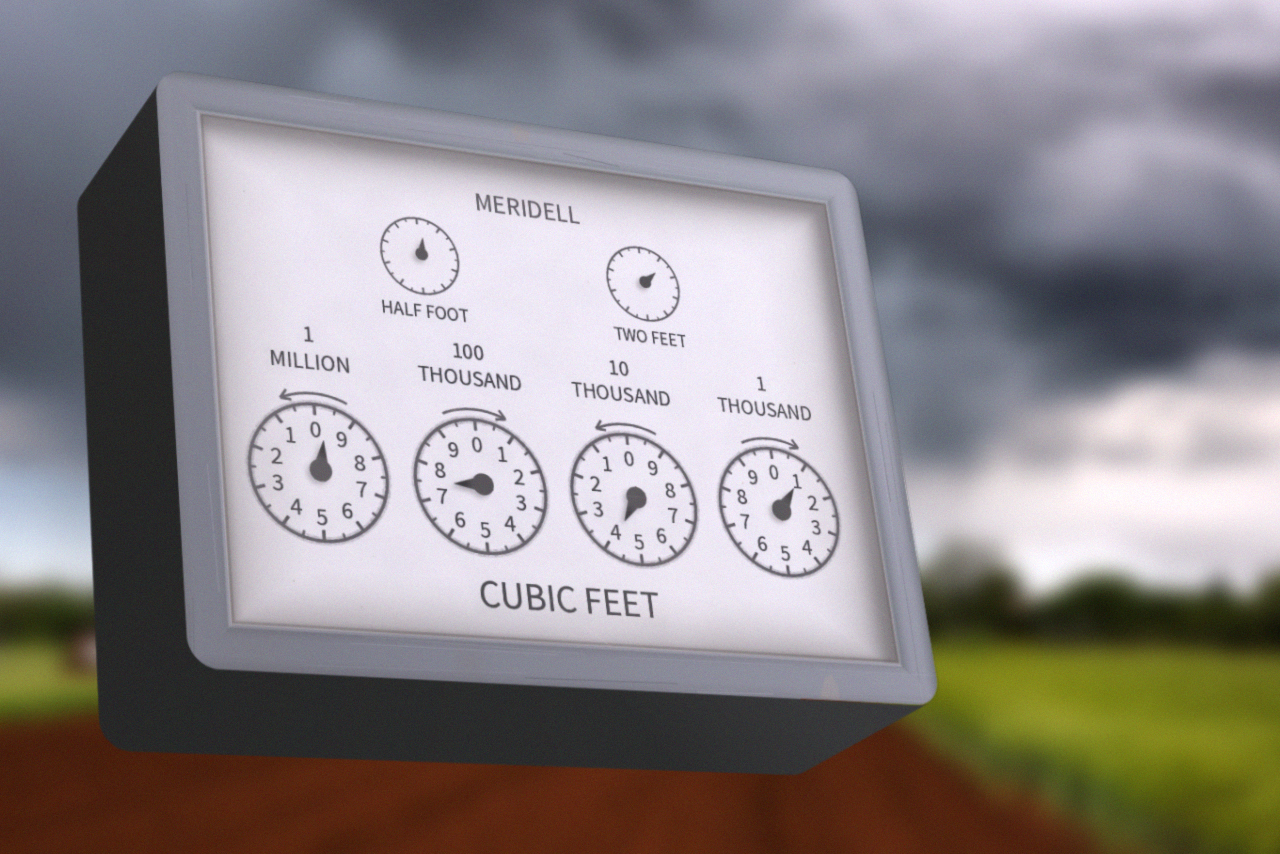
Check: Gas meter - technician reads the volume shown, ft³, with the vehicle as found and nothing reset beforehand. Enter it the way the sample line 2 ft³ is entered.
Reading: 974100 ft³
